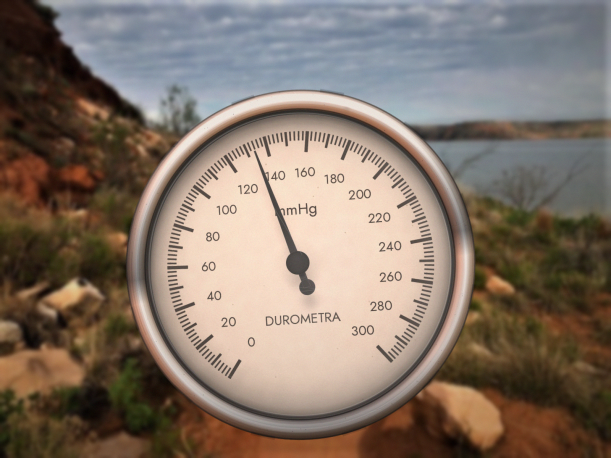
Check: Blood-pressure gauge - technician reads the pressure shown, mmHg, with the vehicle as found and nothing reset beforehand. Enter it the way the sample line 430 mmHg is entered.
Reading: 134 mmHg
